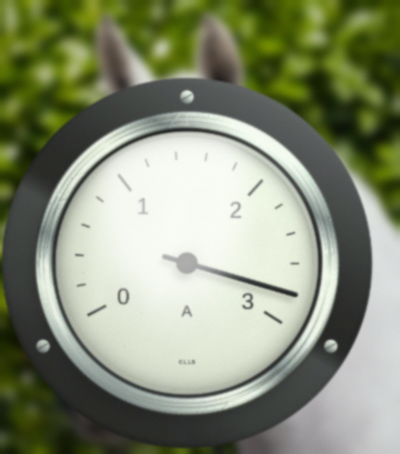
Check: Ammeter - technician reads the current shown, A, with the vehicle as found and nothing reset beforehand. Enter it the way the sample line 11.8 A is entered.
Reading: 2.8 A
